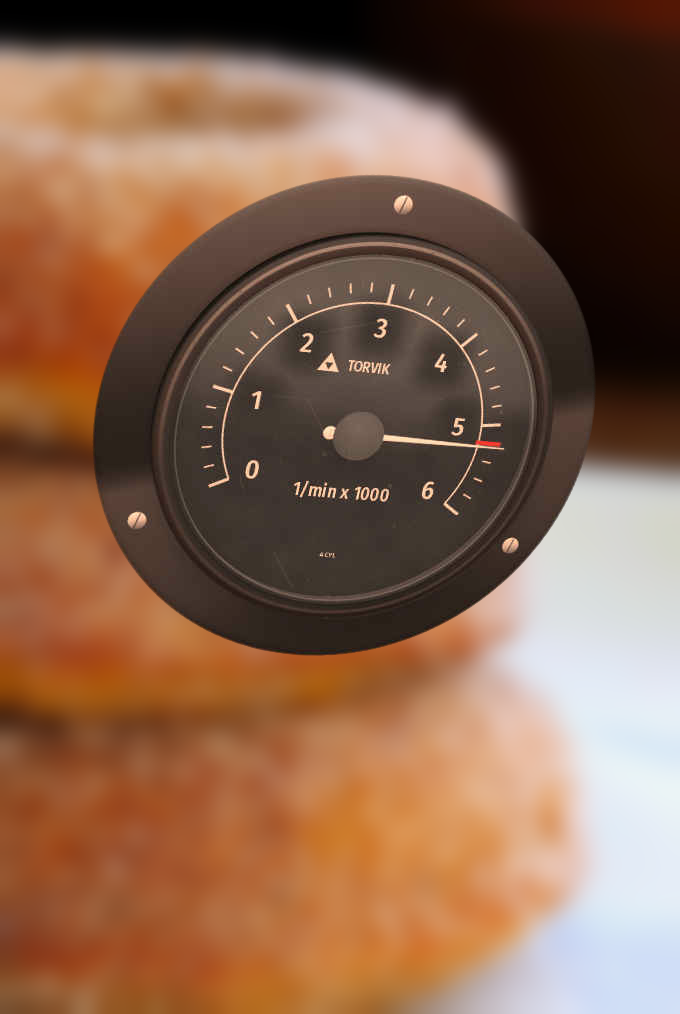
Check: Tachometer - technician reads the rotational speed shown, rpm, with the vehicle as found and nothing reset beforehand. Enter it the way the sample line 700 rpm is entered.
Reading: 5200 rpm
